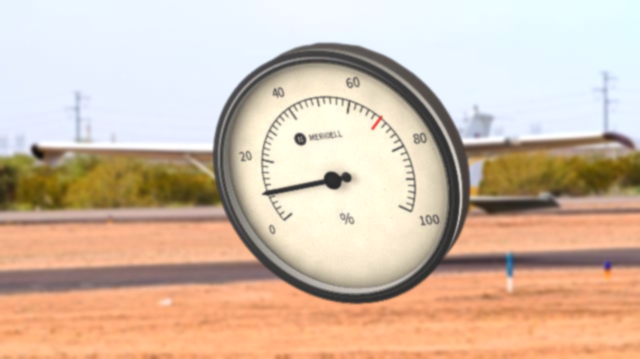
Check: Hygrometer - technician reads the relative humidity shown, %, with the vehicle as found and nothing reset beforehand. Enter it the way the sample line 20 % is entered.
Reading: 10 %
